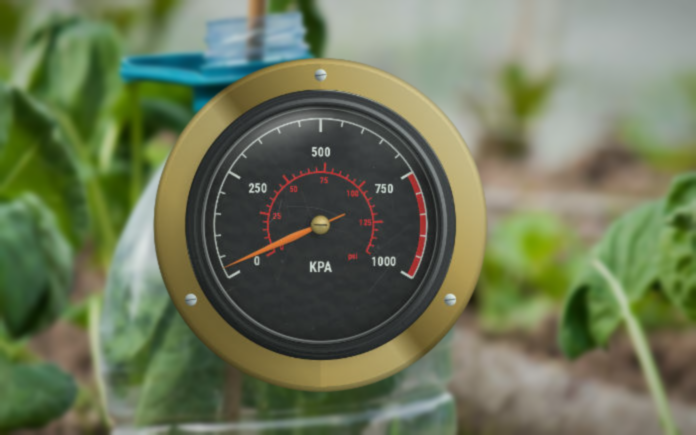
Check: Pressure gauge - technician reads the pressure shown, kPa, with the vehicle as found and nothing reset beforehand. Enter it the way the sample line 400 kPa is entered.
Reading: 25 kPa
